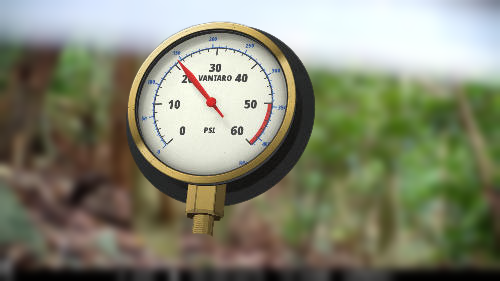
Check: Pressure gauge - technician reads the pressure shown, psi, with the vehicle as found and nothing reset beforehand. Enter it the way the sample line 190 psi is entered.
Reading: 21 psi
